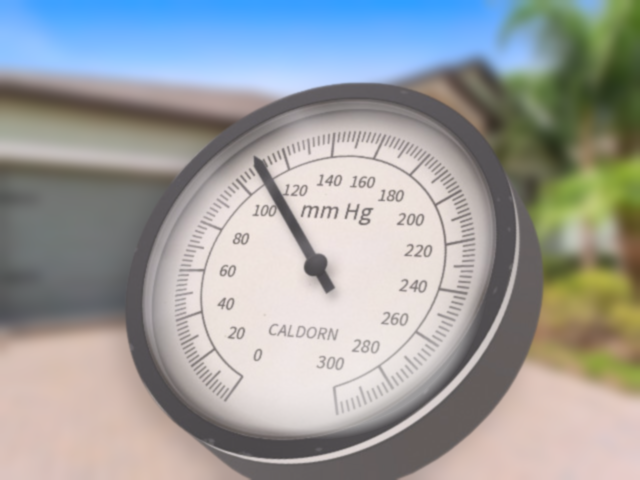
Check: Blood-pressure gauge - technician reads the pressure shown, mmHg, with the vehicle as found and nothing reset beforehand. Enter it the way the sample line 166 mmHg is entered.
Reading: 110 mmHg
